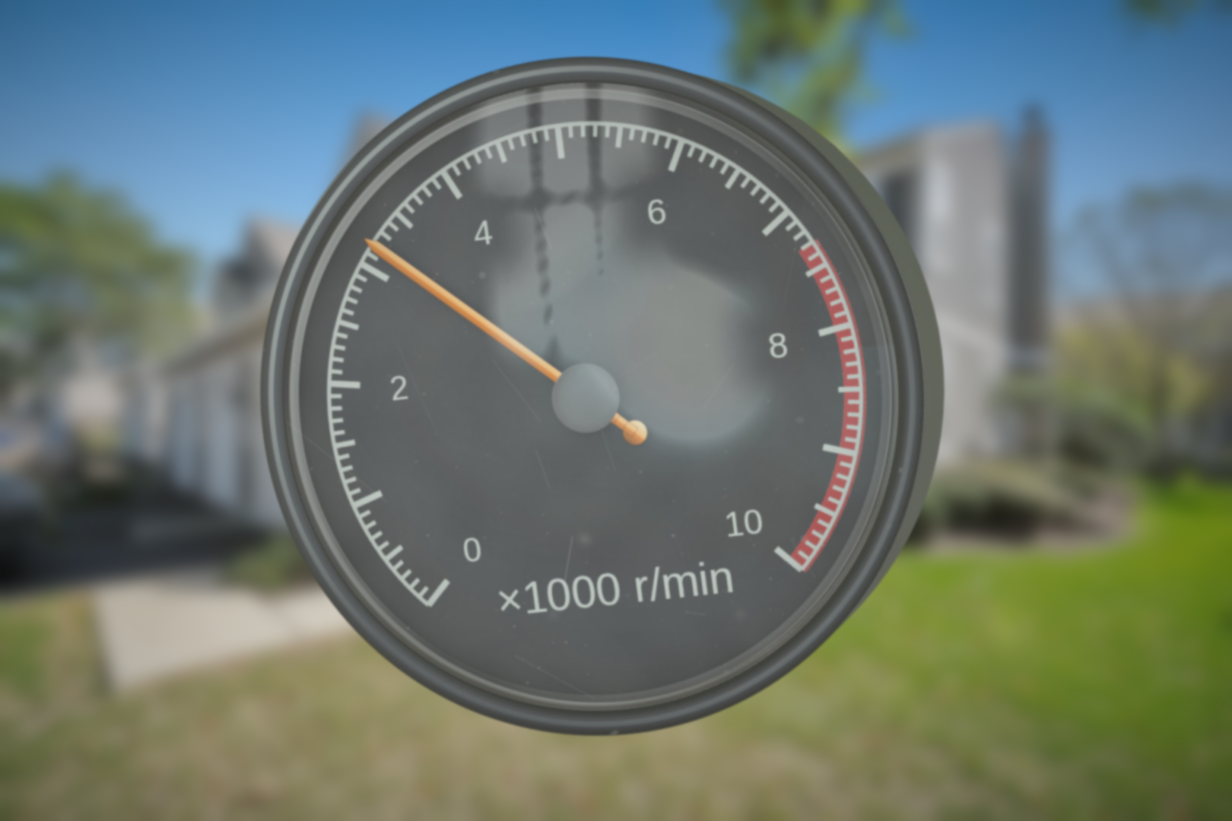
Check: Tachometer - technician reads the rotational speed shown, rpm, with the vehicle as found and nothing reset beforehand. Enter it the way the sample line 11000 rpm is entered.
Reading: 3200 rpm
